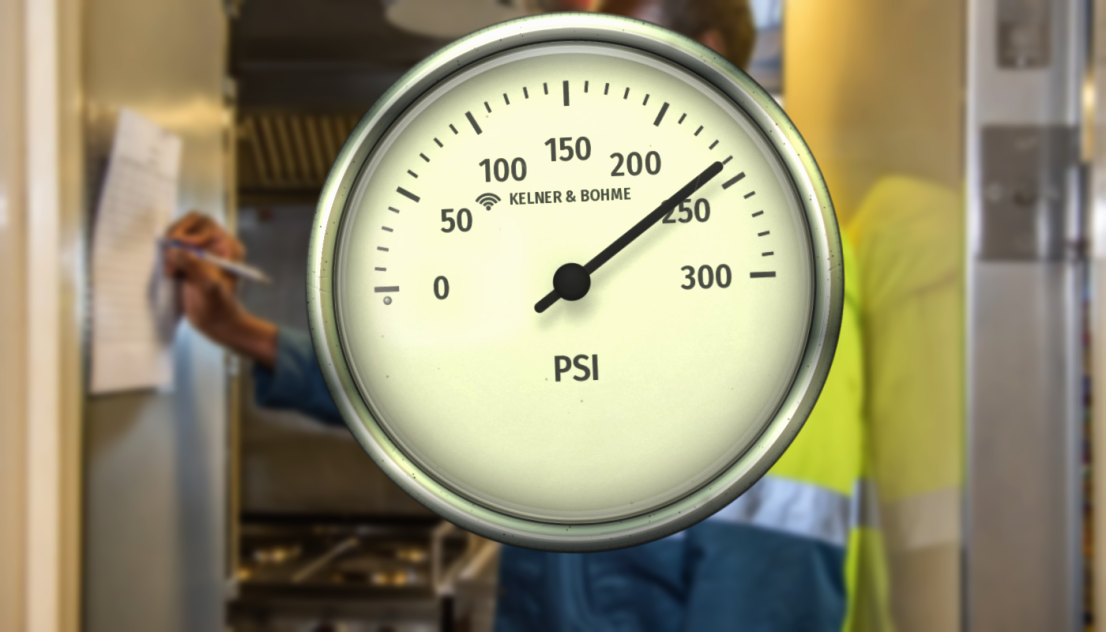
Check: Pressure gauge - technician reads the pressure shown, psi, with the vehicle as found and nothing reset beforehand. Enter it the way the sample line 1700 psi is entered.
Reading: 240 psi
